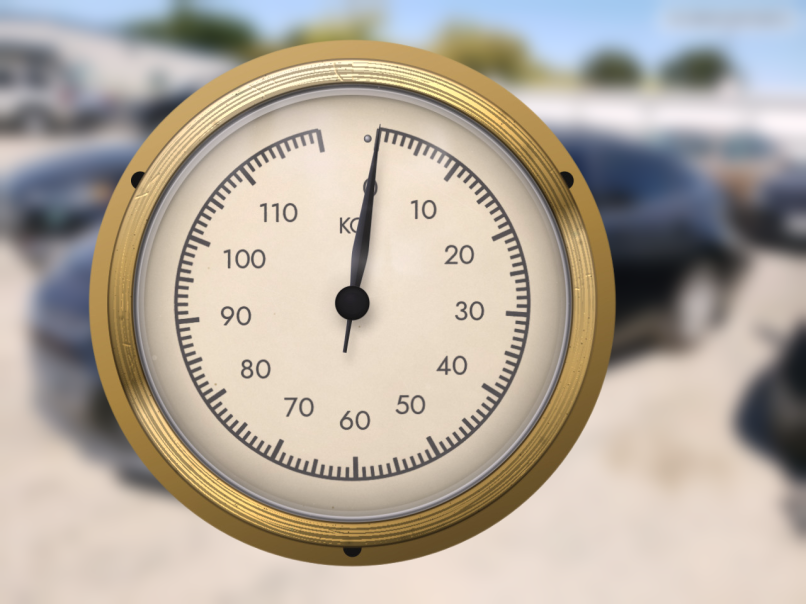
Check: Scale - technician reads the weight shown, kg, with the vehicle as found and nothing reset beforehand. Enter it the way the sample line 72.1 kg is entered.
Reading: 0 kg
